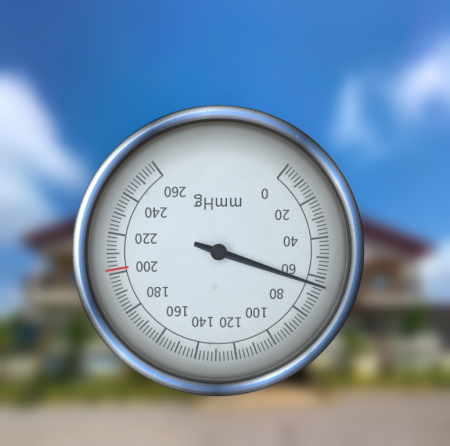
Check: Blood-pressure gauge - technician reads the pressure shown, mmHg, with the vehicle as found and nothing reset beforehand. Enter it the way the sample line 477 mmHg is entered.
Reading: 64 mmHg
